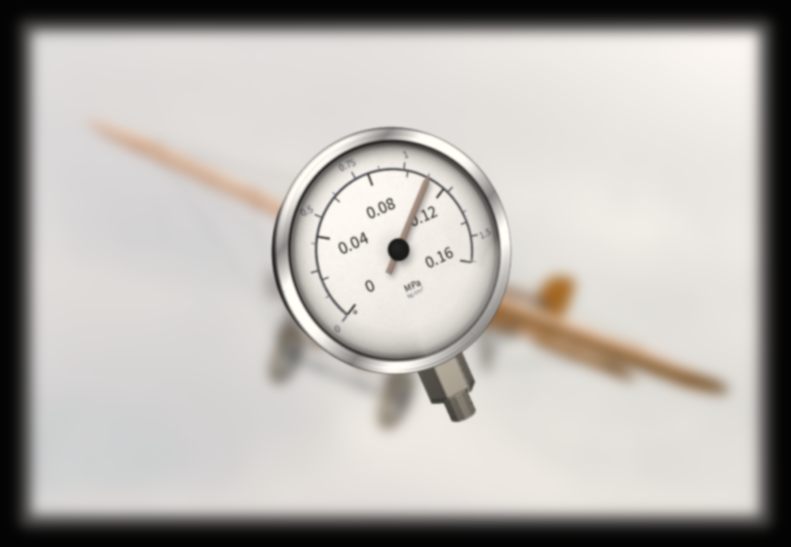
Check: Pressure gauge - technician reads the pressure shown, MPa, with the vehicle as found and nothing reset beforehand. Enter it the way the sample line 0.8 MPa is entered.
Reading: 0.11 MPa
